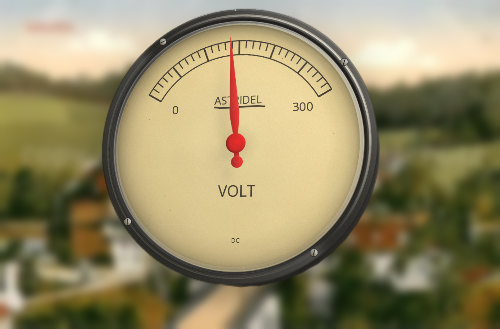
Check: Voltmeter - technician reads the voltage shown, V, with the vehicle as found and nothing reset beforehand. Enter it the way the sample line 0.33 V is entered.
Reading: 140 V
